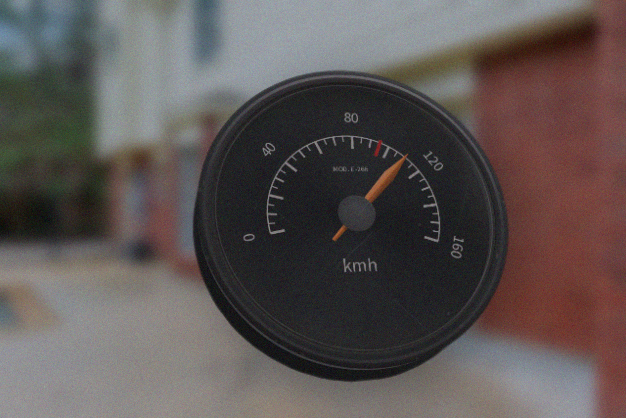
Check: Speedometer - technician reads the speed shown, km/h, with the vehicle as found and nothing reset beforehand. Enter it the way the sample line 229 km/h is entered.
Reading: 110 km/h
